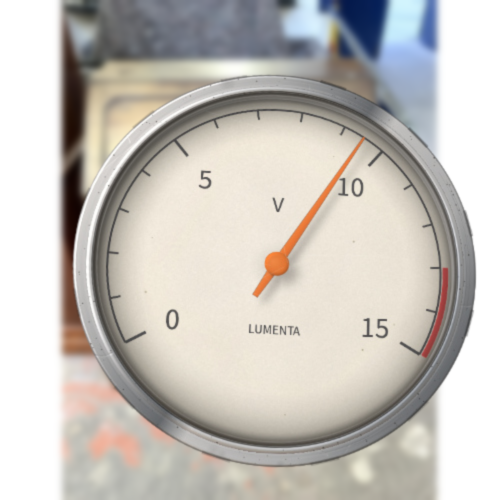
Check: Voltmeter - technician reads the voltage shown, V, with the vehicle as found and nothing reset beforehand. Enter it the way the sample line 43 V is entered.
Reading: 9.5 V
